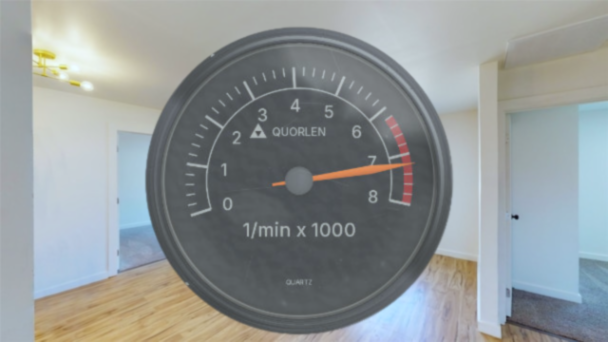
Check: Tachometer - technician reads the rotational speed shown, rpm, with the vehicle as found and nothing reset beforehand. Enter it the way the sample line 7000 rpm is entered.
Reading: 7200 rpm
